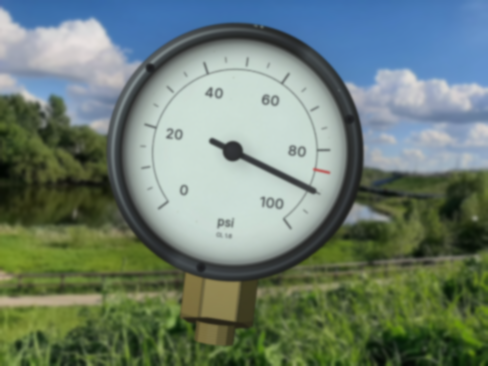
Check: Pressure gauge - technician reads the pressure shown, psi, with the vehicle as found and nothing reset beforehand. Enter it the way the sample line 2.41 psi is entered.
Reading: 90 psi
